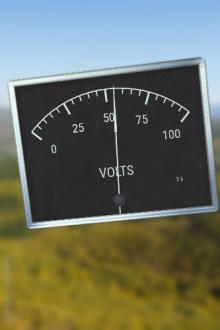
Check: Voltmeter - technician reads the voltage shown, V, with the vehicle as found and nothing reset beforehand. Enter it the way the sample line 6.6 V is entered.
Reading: 55 V
